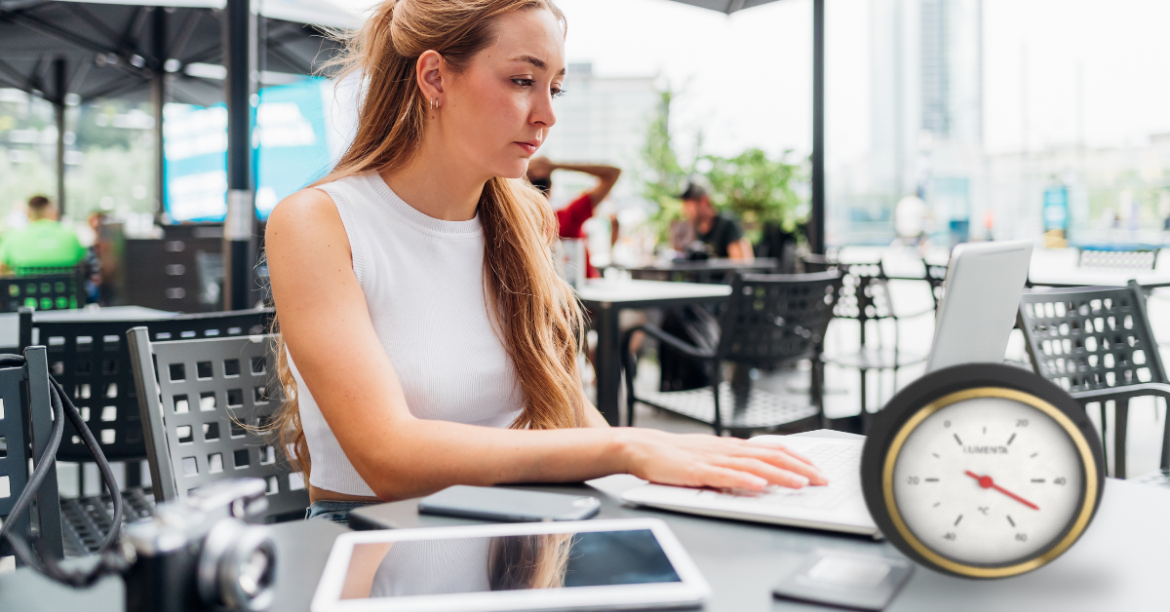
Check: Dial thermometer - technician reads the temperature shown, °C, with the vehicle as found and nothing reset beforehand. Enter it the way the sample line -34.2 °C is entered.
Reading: 50 °C
